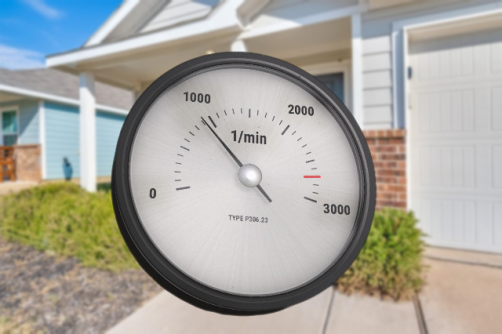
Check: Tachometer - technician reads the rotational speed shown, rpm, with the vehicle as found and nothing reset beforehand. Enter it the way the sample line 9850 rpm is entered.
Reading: 900 rpm
